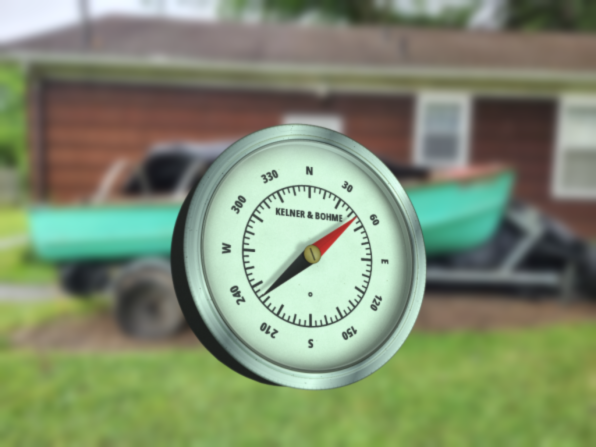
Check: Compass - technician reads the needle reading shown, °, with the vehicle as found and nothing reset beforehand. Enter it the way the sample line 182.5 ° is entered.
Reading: 50 °
